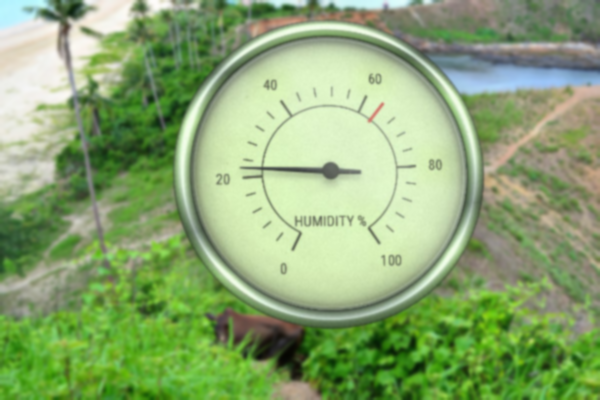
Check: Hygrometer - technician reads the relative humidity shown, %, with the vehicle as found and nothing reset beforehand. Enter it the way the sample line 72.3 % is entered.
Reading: 22 %
